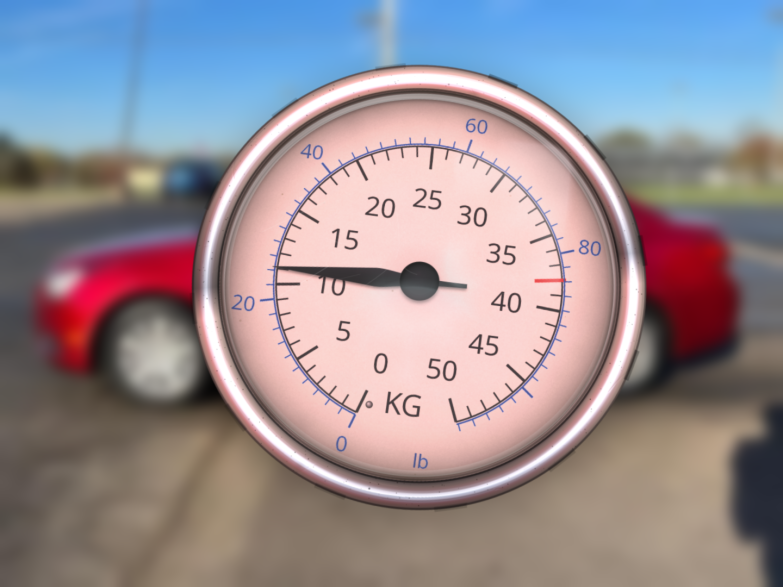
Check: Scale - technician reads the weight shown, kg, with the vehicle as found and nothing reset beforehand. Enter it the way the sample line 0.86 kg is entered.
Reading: 11 kg
